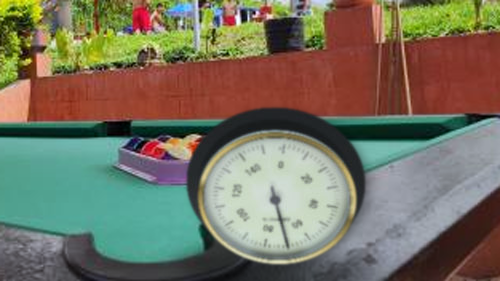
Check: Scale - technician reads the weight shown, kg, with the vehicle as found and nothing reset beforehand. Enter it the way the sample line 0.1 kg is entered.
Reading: 70 kg
